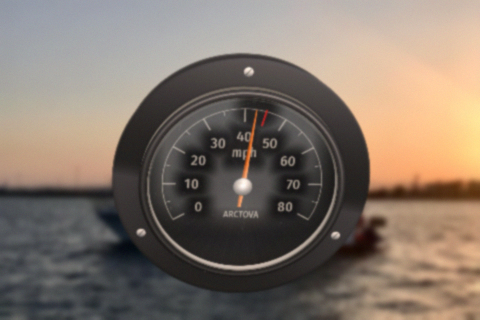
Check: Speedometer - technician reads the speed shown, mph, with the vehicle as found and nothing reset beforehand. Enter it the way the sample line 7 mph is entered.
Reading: 42.5 mph
